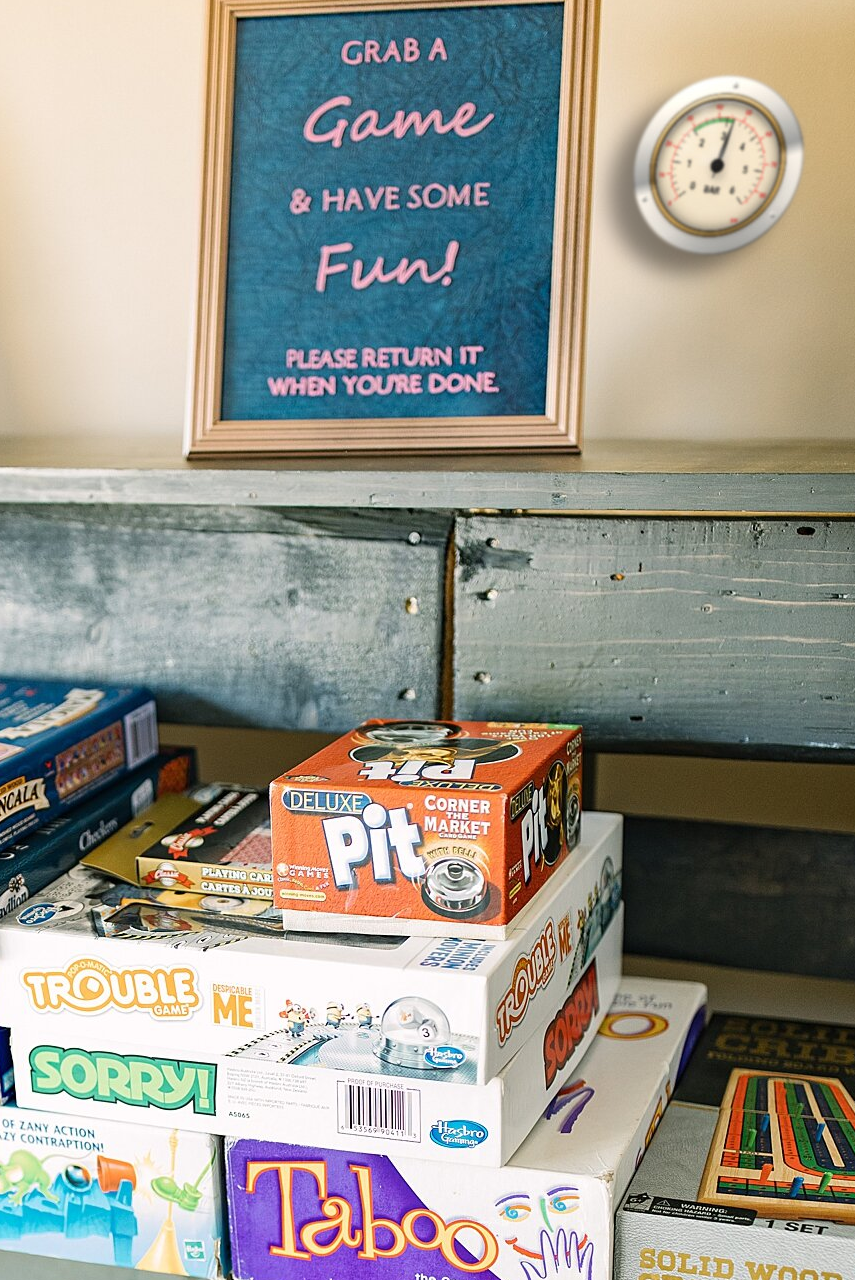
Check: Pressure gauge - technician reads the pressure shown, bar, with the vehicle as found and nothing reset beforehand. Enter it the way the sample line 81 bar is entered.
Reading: 3.2 bar
